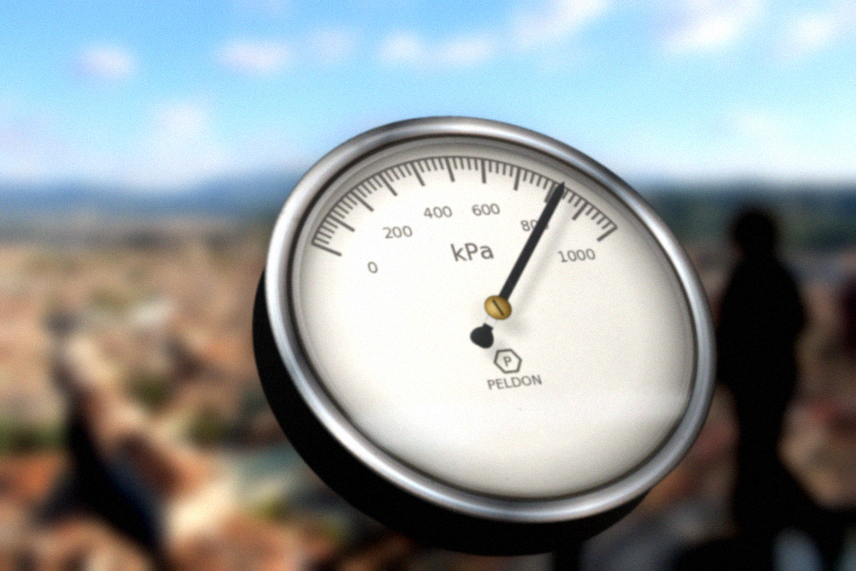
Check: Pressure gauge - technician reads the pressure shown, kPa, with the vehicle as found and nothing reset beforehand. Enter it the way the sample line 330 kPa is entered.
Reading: 820 kPa
